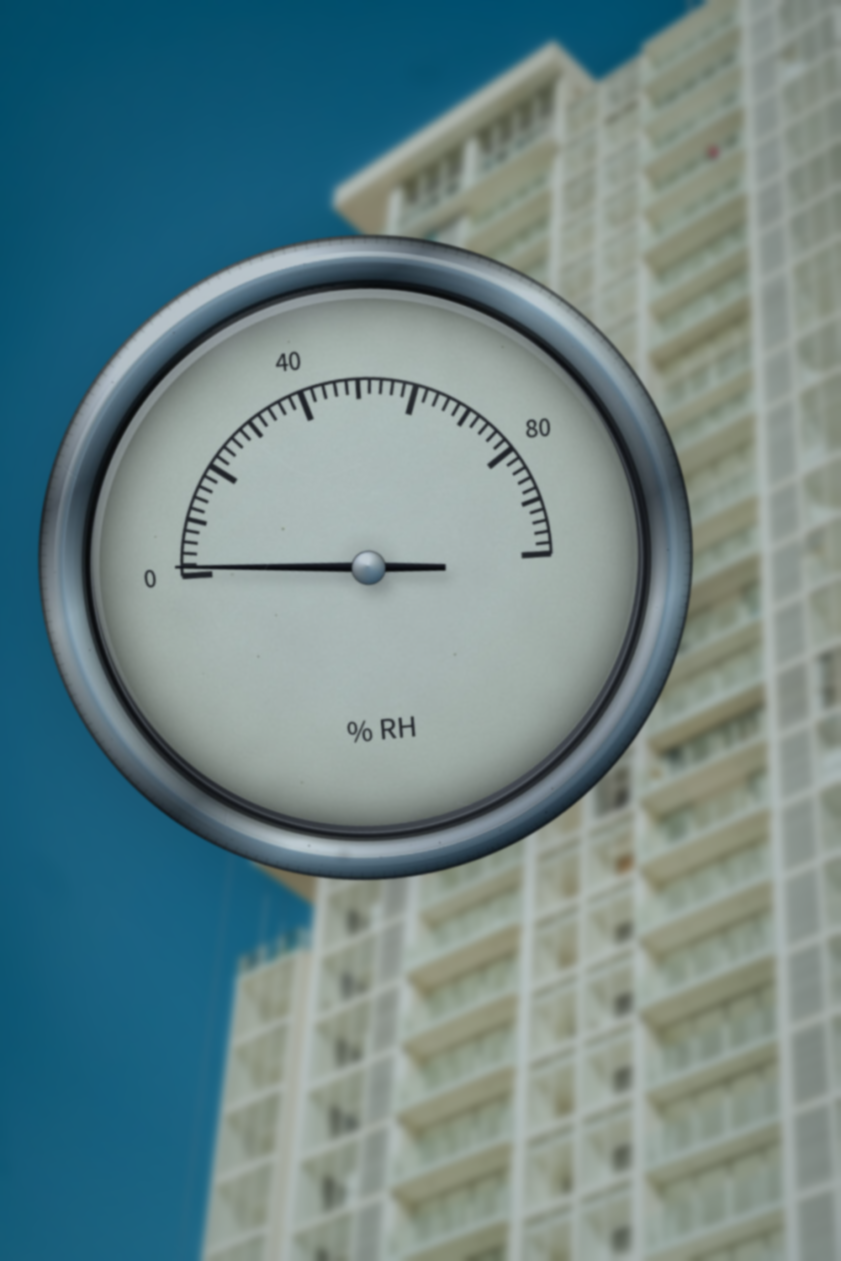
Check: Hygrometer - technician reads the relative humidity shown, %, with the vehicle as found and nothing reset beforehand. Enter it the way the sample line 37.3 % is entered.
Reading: 2 %
